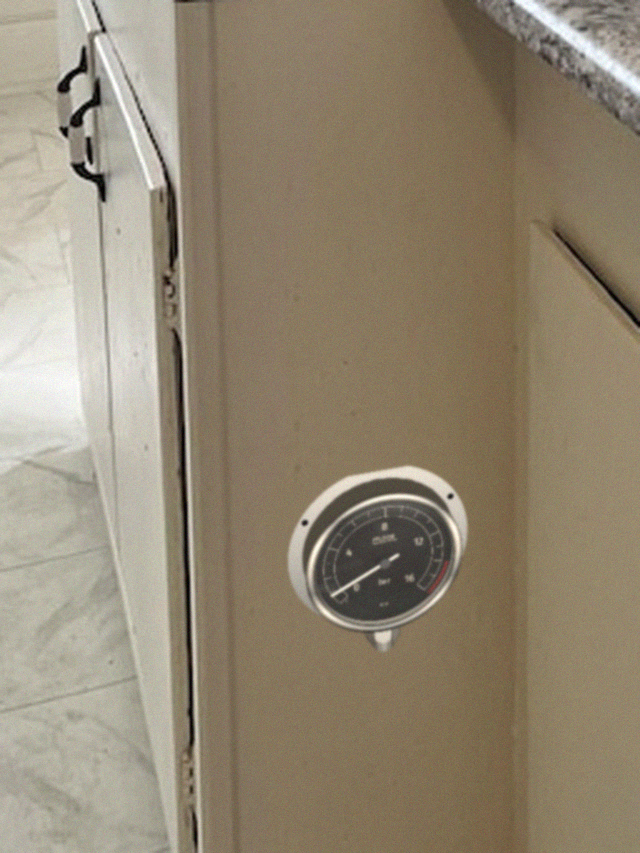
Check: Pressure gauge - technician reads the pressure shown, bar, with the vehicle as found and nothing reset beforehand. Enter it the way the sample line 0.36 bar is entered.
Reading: 1 bar
